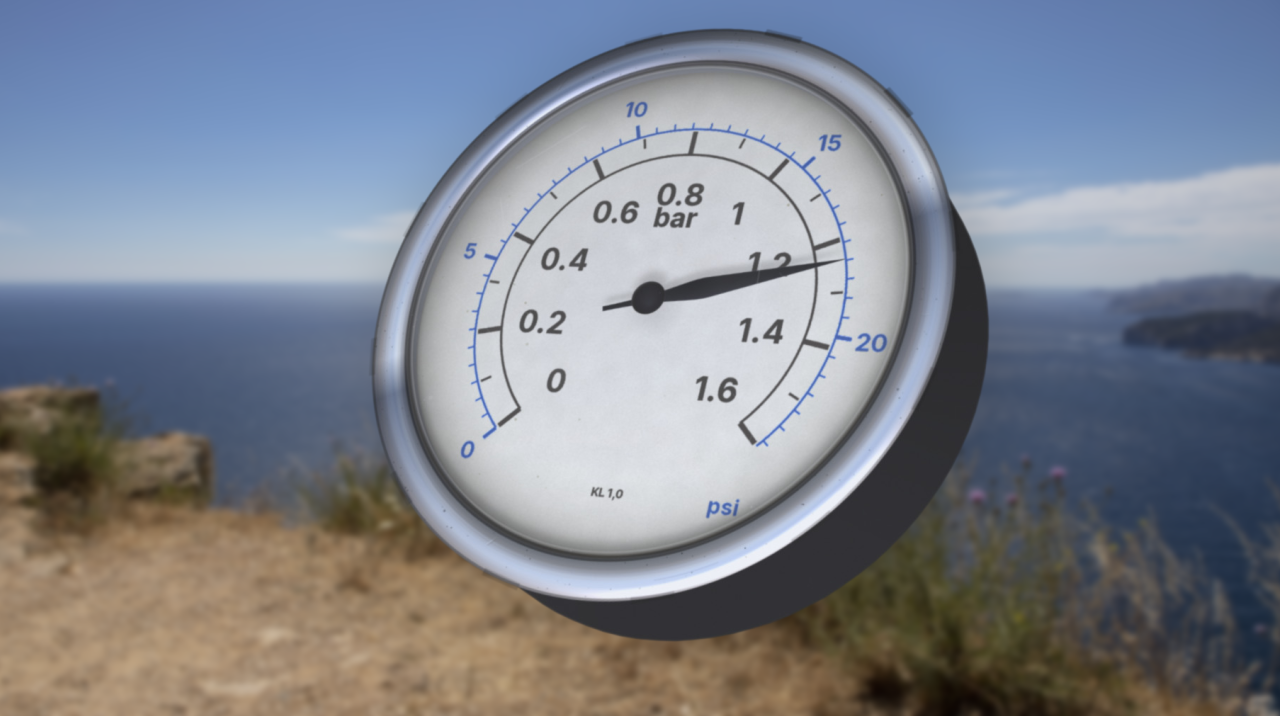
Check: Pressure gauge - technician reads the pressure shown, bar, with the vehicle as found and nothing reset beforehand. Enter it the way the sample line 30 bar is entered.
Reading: 1.25 bar
